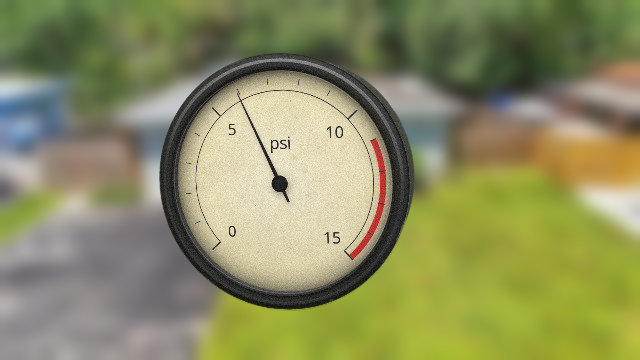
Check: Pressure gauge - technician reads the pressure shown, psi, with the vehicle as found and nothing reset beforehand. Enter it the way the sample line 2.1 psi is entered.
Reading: 6 psi
